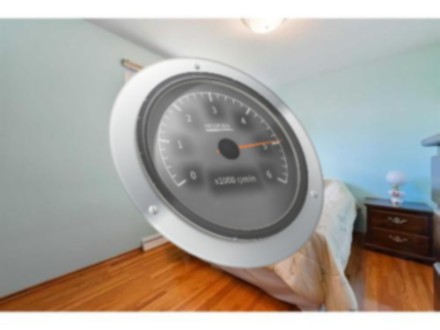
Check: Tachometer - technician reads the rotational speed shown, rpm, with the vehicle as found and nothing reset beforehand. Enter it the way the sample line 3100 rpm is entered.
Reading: 5000 rpm
